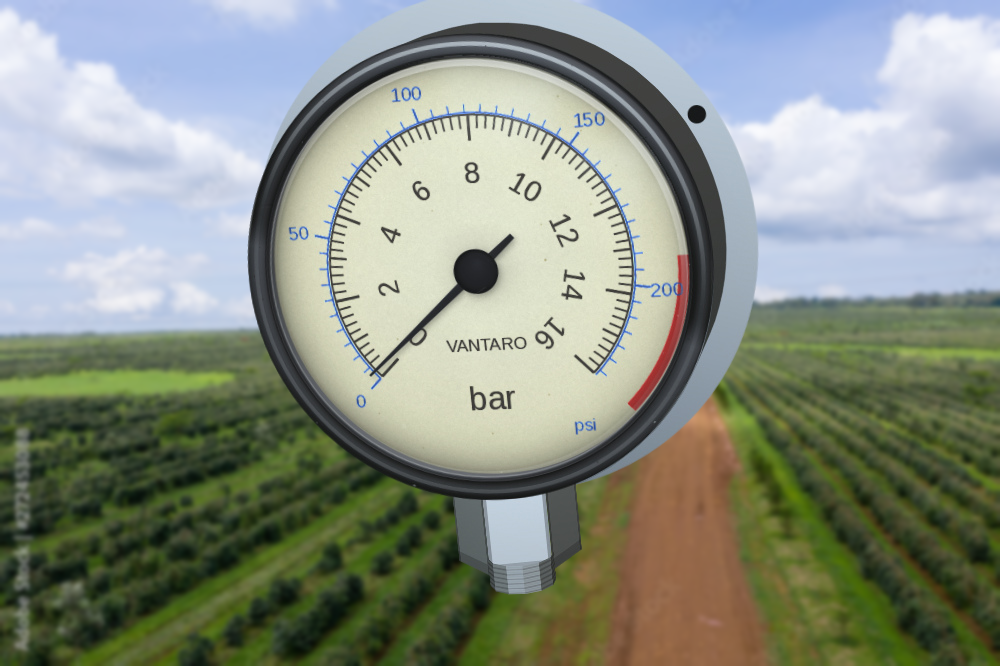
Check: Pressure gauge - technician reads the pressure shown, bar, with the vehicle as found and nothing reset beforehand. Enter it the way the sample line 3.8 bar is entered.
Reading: 0.2 bar
